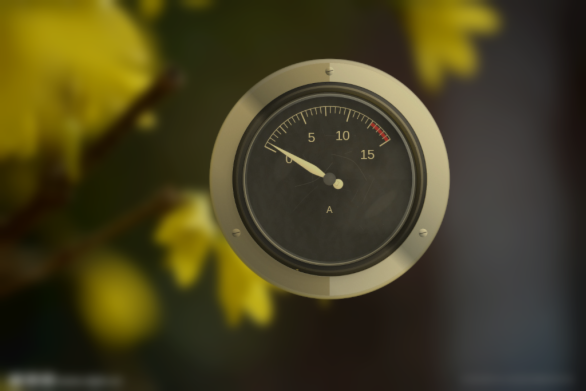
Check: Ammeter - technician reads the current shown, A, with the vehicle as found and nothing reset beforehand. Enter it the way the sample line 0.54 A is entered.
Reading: 0.5 A
